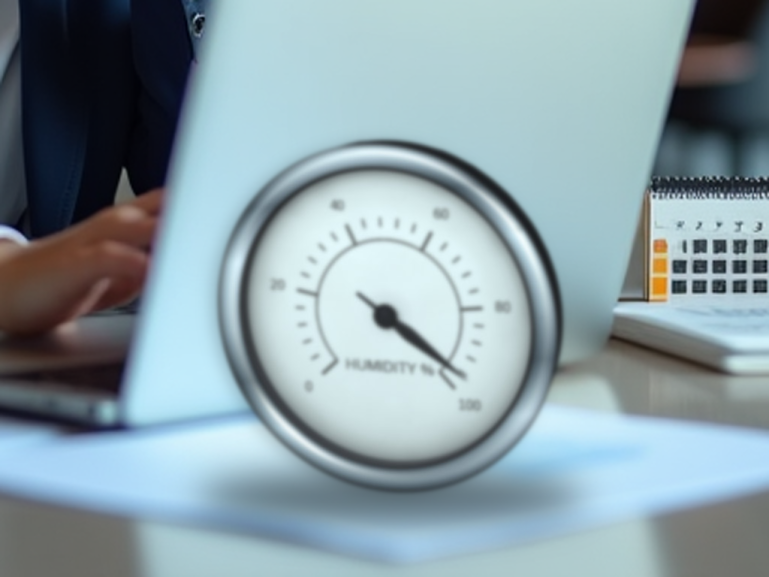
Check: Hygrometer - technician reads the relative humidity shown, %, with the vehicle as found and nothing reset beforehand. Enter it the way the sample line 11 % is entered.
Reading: 96 %
